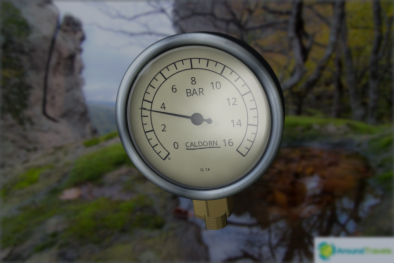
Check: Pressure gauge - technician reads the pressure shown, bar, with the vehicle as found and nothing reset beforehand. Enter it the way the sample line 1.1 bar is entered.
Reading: 3.5 bar
